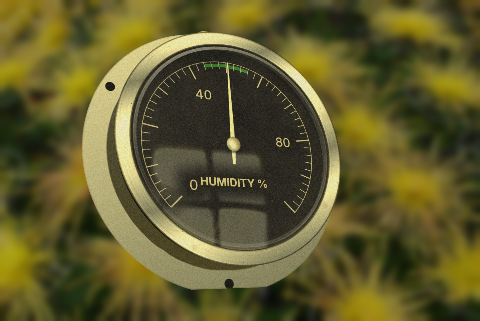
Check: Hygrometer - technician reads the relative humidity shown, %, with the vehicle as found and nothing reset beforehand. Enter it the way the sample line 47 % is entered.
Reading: 50 %
